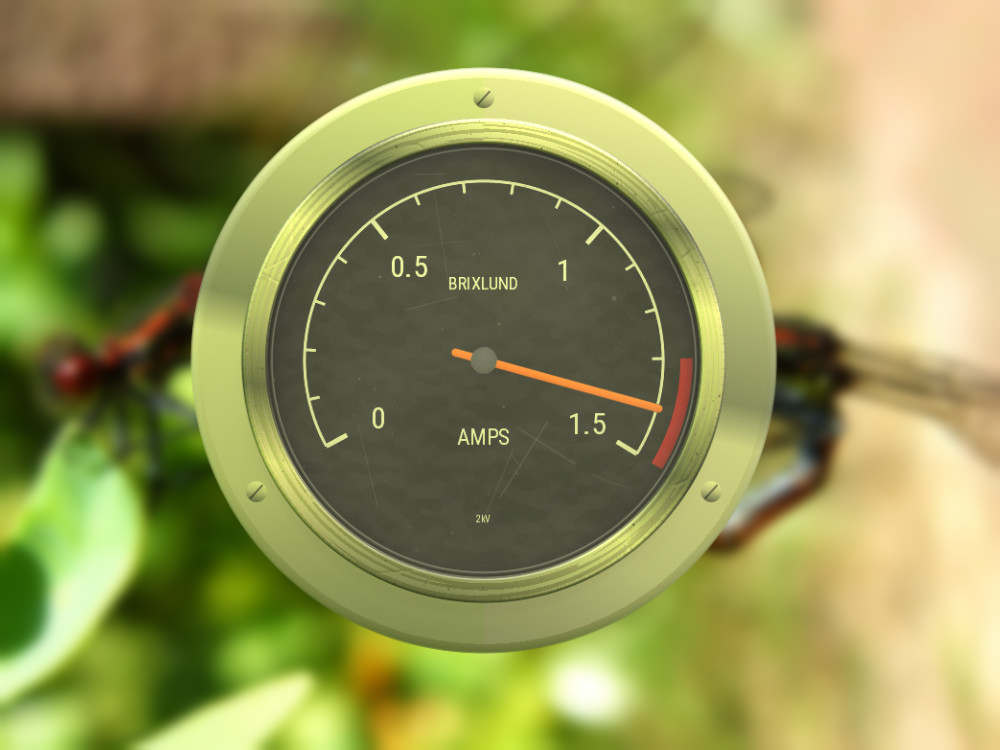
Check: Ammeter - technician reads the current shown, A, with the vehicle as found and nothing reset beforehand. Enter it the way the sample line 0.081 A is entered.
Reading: 1.4 A
